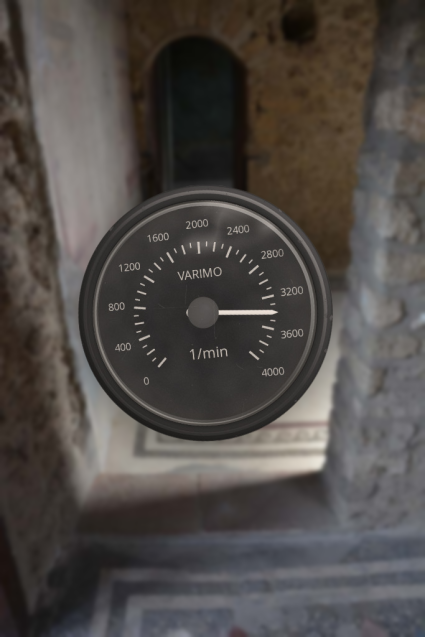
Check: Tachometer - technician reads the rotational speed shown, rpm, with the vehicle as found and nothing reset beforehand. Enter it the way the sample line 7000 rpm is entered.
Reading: 3400 rpm
